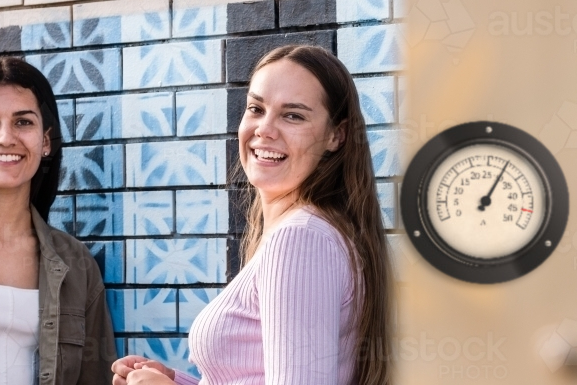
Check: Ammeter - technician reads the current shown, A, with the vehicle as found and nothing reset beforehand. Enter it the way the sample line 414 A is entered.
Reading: 30 A
